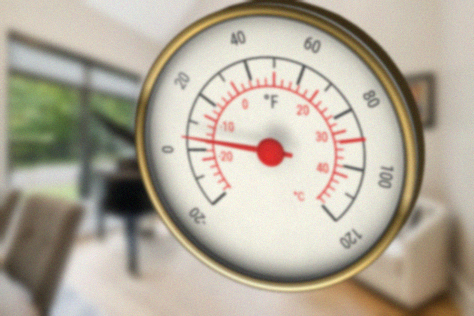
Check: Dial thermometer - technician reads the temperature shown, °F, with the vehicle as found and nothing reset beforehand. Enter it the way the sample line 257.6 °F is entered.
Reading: 5 °F
